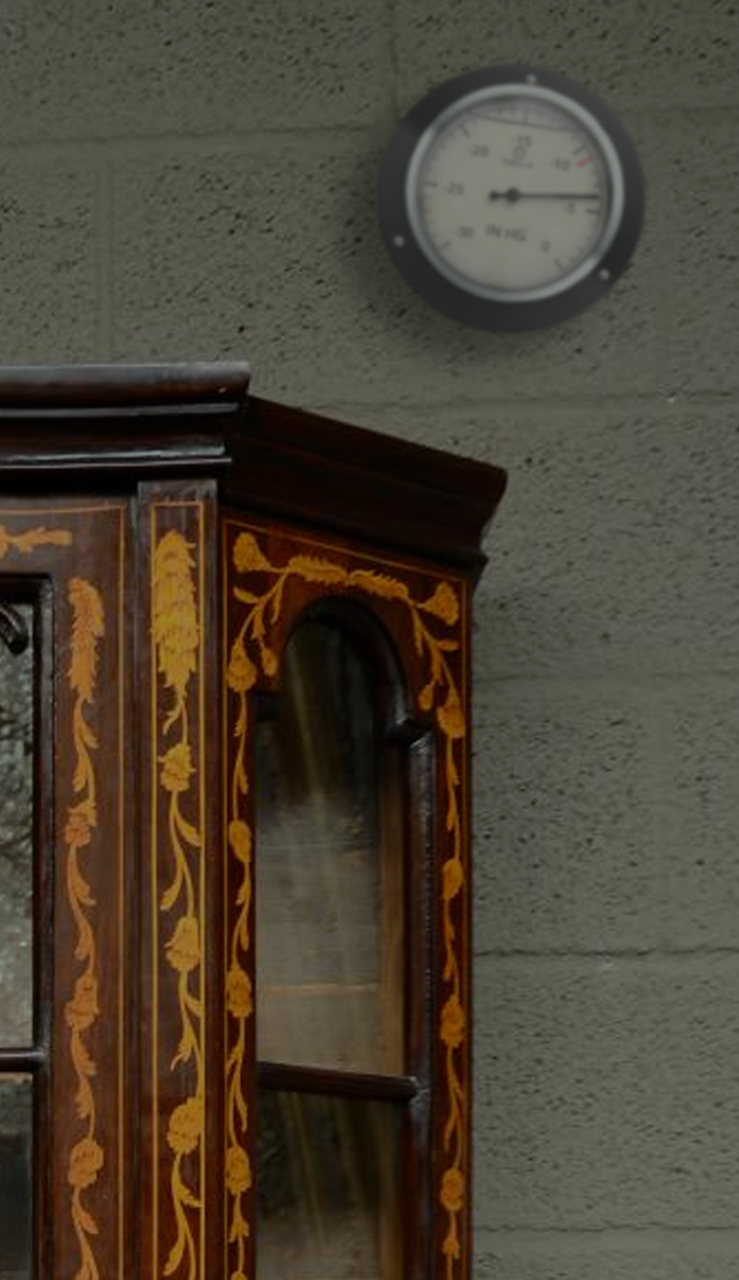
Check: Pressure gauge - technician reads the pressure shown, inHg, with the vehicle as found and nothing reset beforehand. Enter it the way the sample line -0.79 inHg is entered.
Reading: -6 inHg
